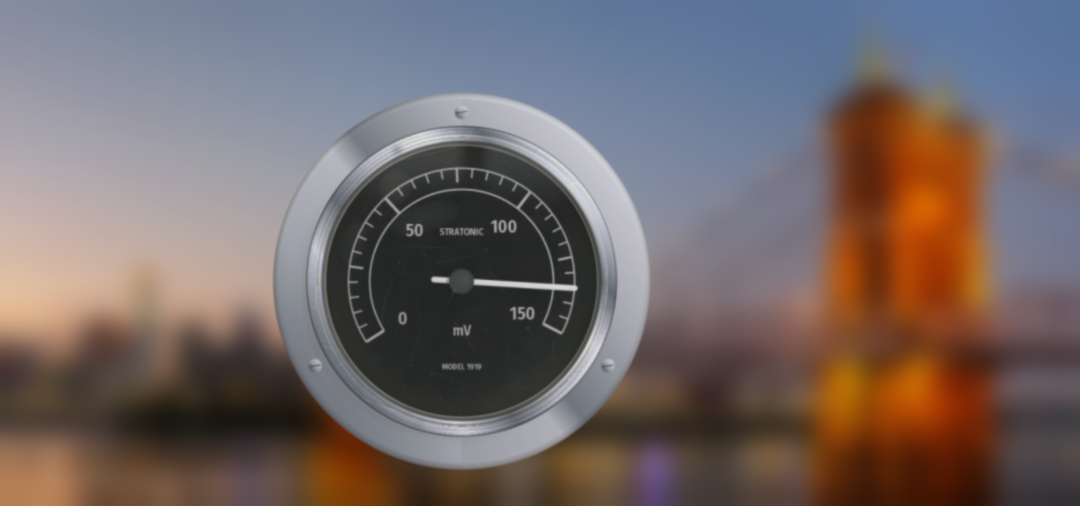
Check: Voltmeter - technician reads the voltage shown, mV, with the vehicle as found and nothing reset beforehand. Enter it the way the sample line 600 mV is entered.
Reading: 135 mV
